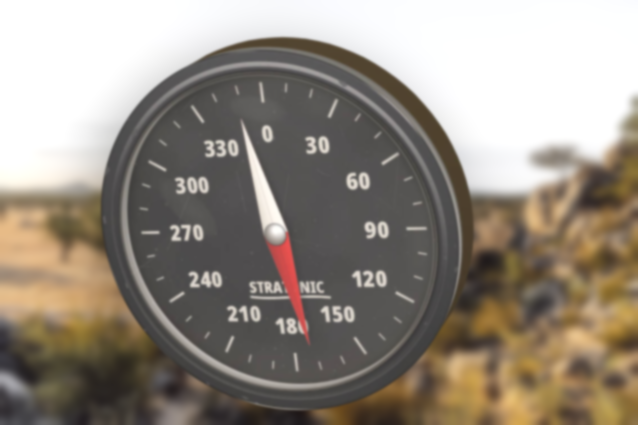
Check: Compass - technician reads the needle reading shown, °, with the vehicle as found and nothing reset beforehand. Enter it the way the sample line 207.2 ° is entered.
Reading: 170 °
